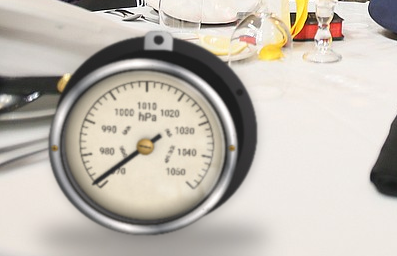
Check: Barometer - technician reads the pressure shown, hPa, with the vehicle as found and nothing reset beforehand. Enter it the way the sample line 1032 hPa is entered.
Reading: 972 hPa
